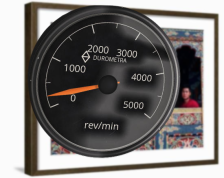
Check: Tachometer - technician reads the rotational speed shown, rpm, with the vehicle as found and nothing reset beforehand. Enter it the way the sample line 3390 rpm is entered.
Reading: 250 rpm
